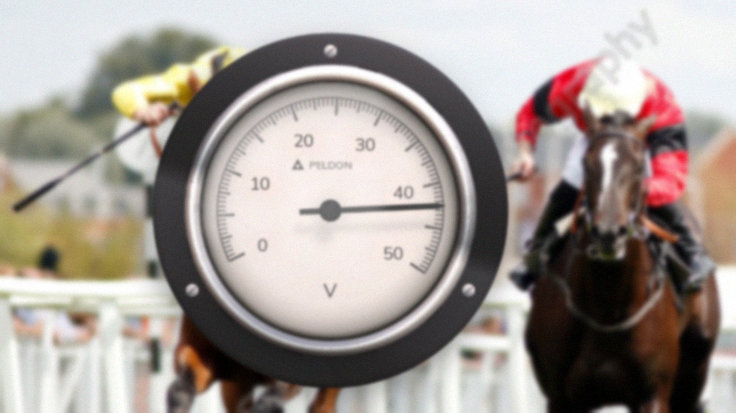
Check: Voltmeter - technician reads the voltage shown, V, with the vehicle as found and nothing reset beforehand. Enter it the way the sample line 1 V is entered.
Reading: 42.5 V
